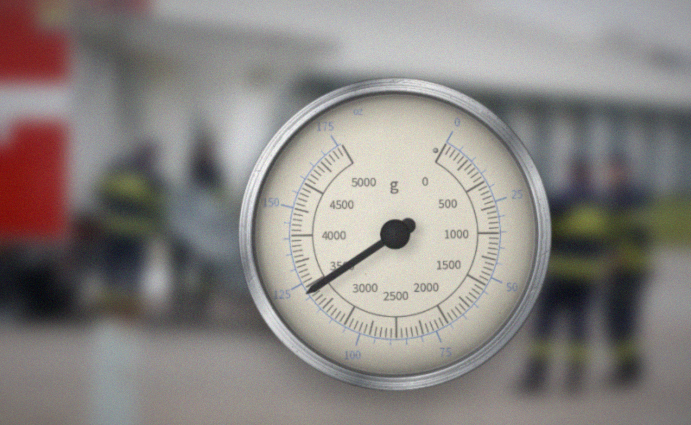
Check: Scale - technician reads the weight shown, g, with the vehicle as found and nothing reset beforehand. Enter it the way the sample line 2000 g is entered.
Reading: 3450 g
